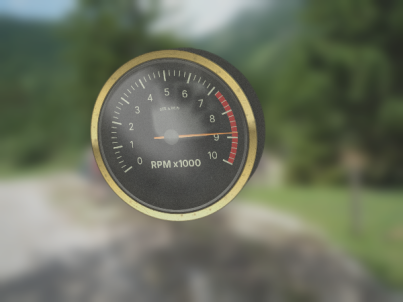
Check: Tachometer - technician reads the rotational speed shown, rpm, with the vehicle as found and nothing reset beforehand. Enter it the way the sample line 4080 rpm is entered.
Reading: 8800 rpm
